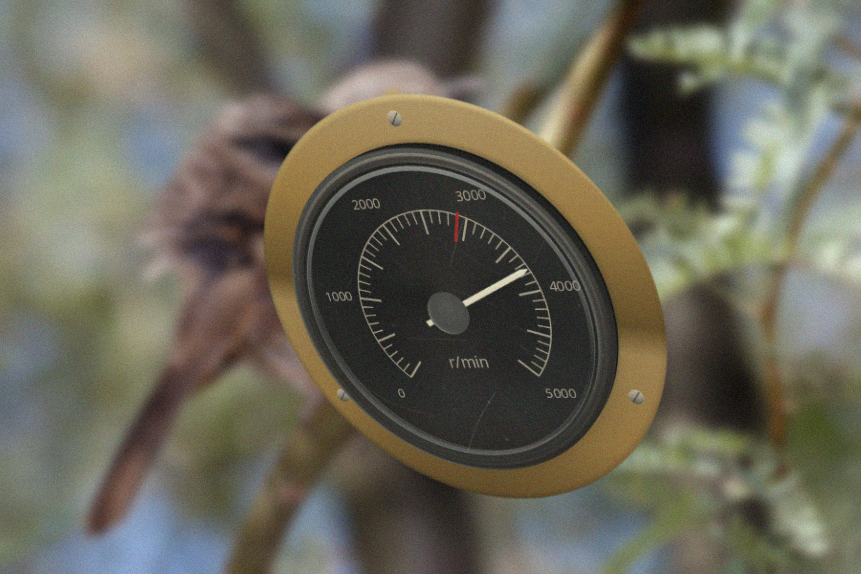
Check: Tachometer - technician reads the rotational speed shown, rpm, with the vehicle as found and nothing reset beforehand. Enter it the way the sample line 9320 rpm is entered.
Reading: 3750 rpm
